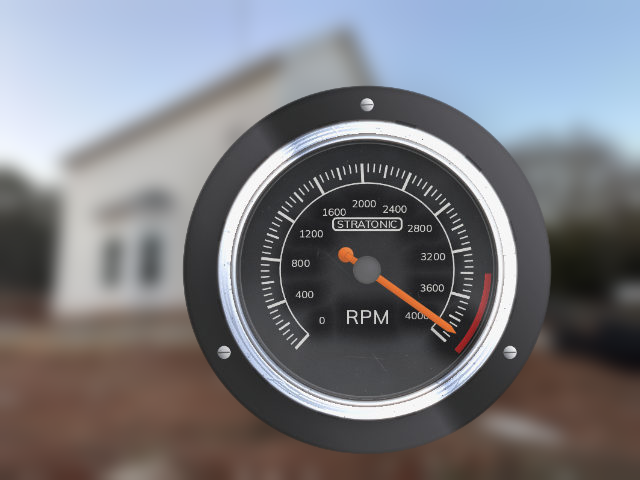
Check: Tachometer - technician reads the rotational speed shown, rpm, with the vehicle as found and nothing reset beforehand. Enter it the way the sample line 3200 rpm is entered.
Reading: 3900 rpm
